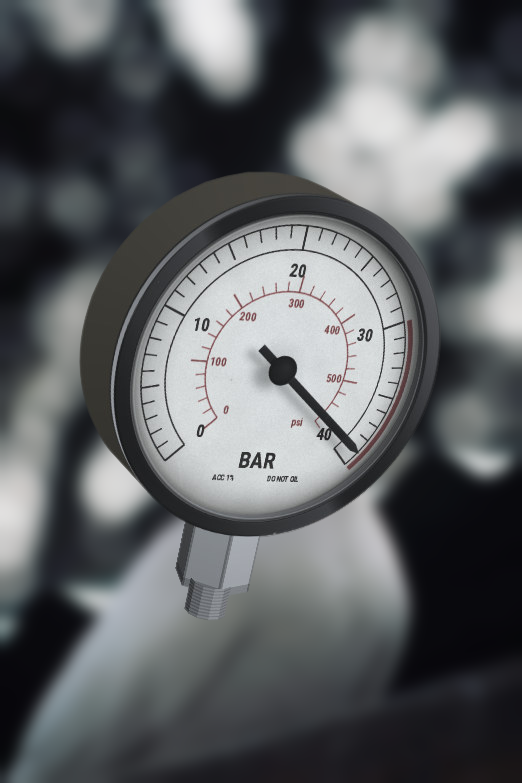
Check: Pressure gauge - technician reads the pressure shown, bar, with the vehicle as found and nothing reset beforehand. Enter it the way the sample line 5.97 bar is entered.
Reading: 39 bar
